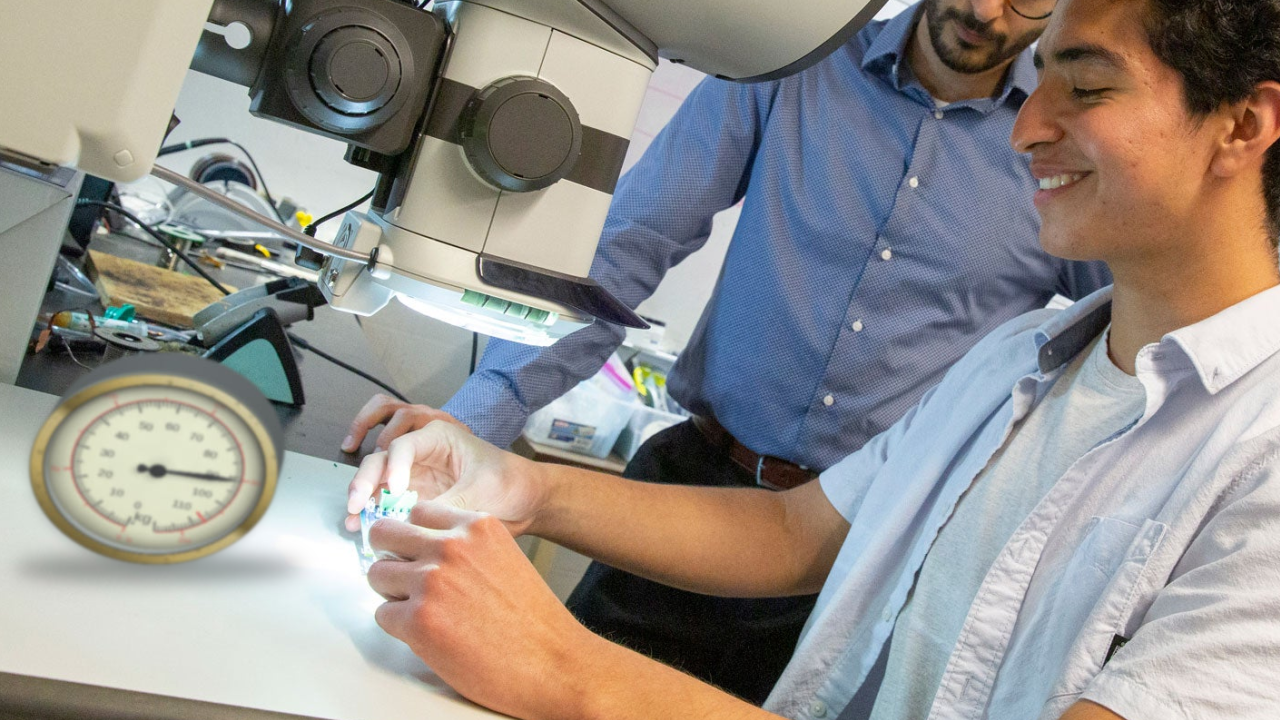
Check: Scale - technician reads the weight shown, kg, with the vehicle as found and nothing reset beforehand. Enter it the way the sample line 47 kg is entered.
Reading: 90 kg
